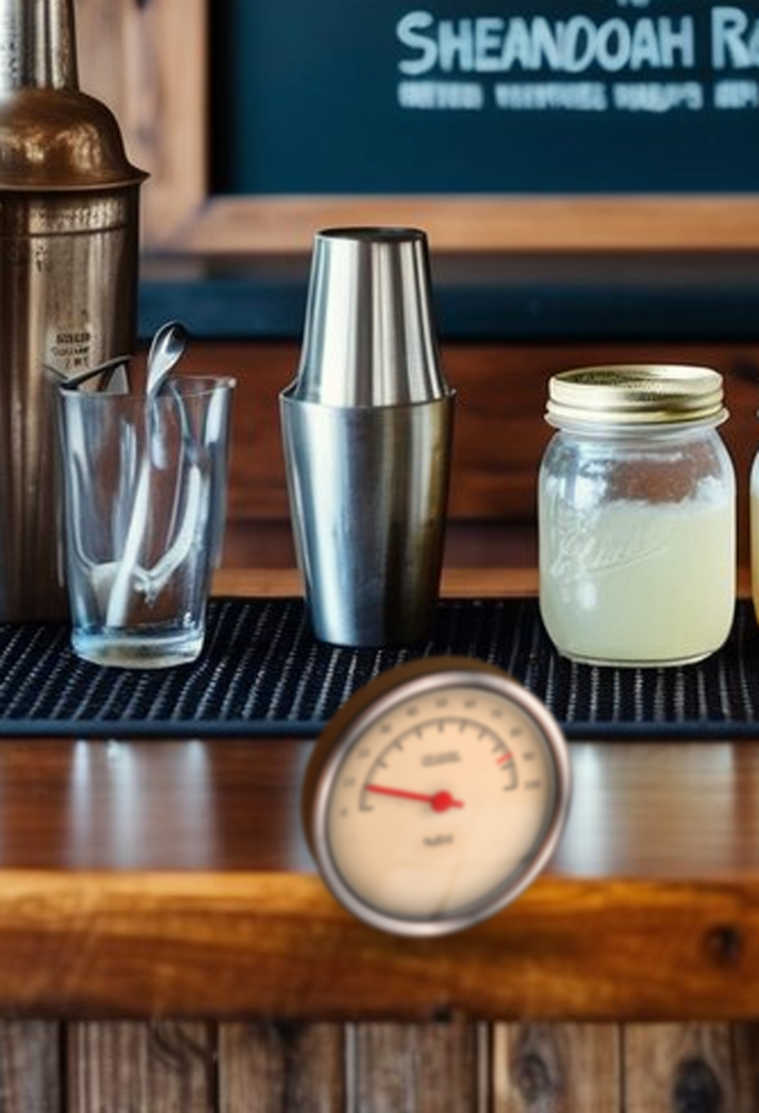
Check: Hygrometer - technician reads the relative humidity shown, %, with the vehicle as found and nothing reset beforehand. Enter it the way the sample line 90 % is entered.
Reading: 10 %
